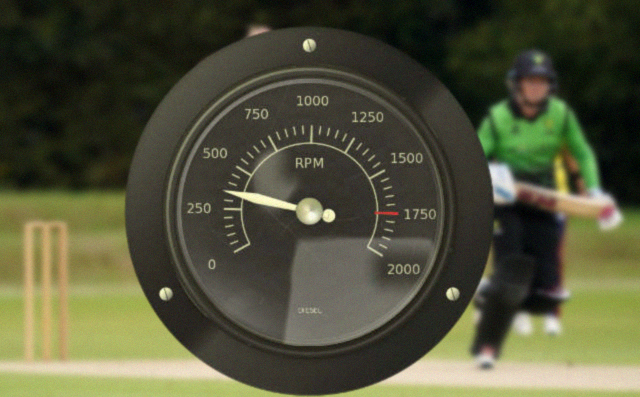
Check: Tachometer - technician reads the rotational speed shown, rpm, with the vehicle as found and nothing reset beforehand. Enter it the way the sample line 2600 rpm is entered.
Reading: 350 rpm
